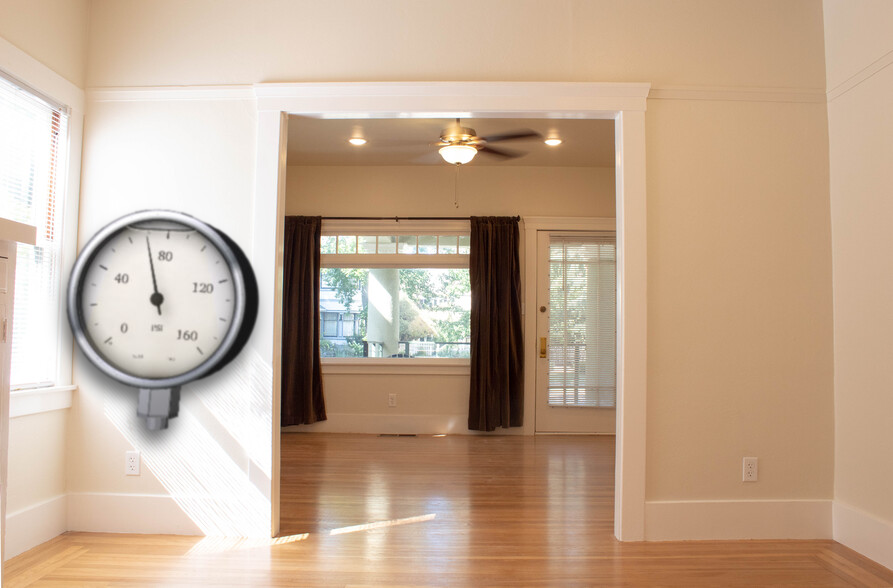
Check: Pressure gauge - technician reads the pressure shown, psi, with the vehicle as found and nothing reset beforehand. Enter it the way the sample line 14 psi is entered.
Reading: 70 psi
